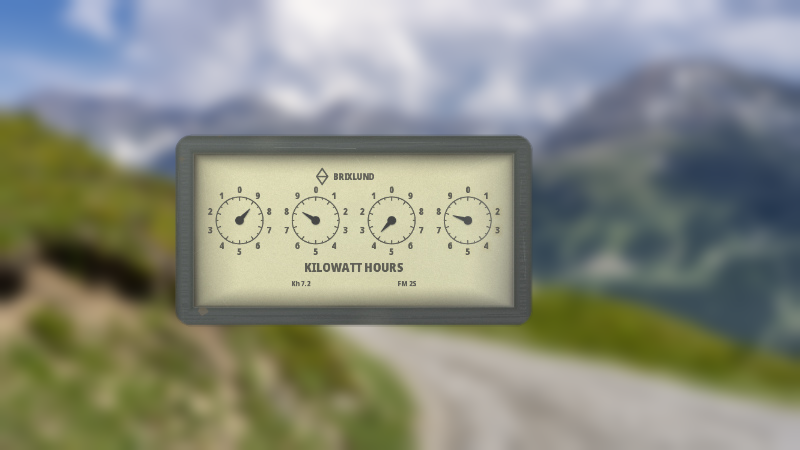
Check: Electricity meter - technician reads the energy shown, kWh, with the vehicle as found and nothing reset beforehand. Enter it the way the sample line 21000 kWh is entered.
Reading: 8838 kWh
